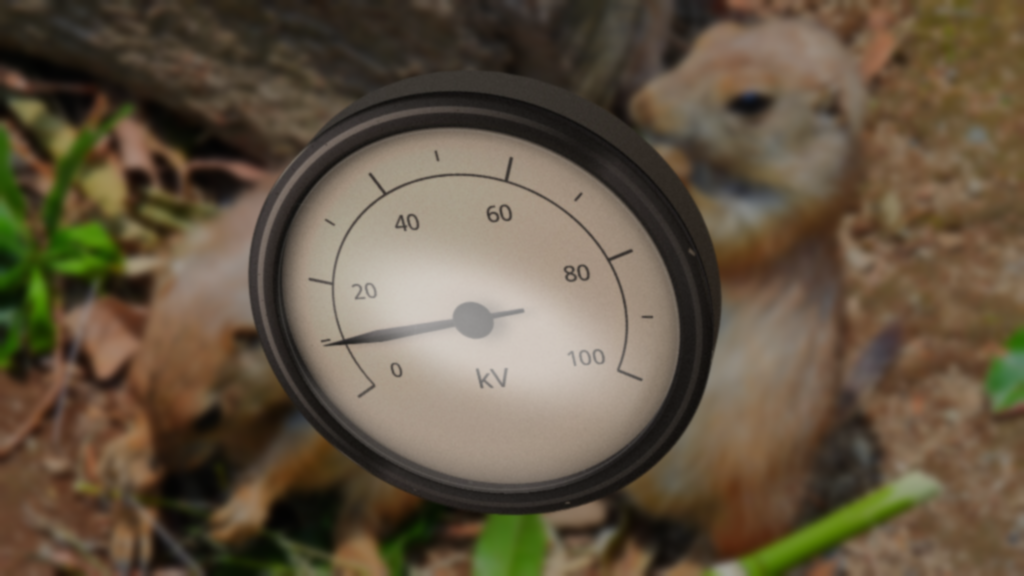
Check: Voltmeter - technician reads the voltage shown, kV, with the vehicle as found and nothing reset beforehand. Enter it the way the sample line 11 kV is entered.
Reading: 10 kV
